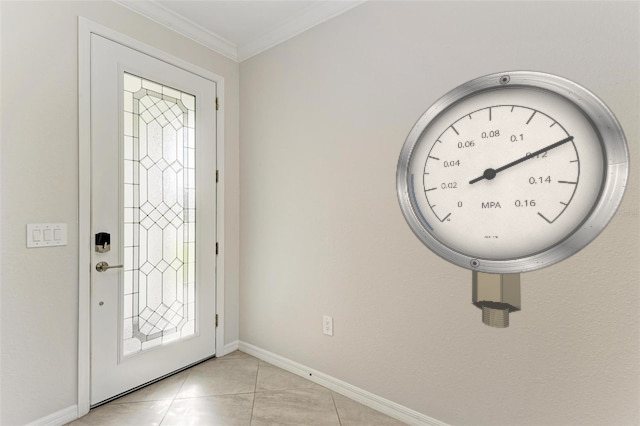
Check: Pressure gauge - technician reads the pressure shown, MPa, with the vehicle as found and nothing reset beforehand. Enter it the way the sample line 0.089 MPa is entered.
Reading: 0.12 MPa
